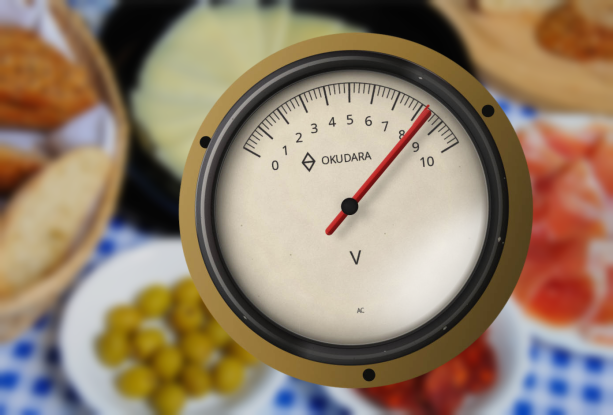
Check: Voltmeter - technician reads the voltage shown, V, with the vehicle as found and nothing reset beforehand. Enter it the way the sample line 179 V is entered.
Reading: 8.4 V
